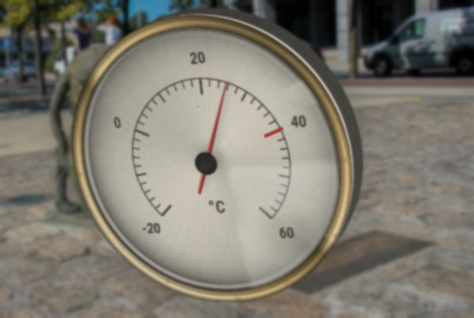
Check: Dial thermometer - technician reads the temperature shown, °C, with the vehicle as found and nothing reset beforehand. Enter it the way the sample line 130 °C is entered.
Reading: 26 °C
